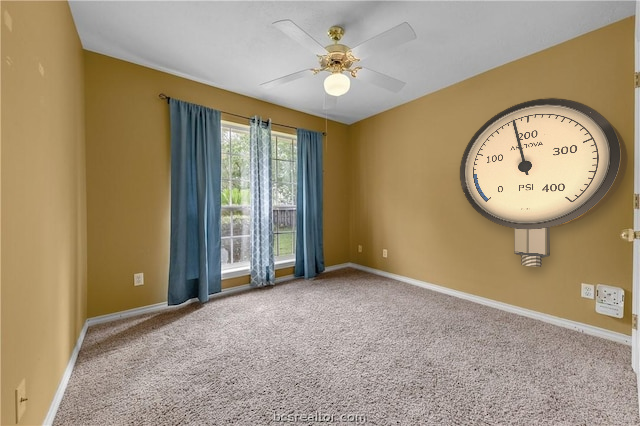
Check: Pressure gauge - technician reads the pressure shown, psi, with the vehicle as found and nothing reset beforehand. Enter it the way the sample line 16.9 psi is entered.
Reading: 180 psi
